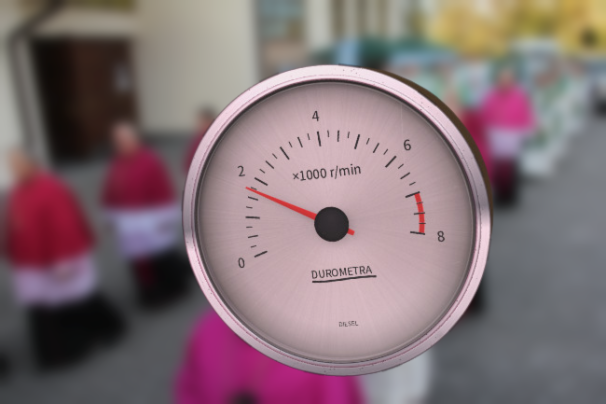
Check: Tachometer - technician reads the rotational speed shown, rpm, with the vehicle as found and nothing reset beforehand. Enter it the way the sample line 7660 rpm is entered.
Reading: 1750 rpm
